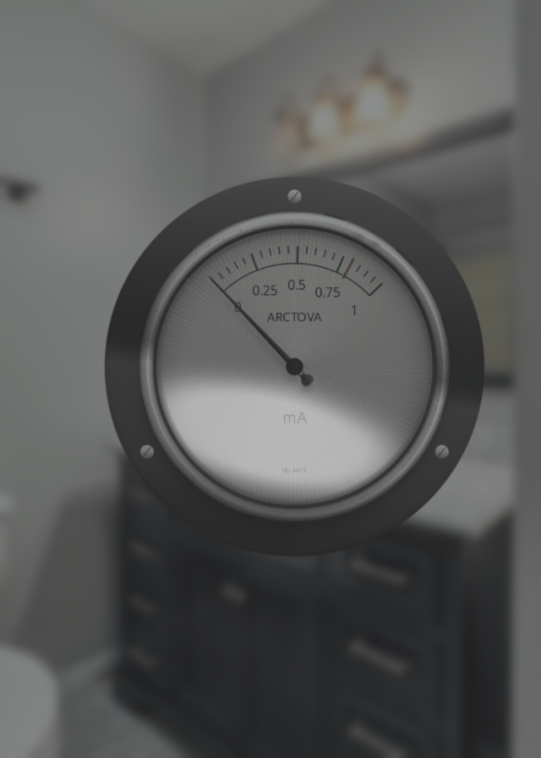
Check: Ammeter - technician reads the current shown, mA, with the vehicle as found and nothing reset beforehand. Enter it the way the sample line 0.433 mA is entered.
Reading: 0 mA
